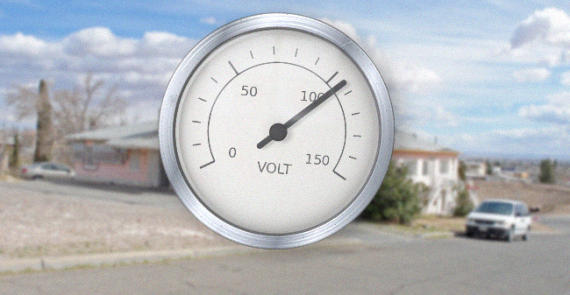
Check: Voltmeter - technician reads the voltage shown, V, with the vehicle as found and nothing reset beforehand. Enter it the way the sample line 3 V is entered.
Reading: 105 V
